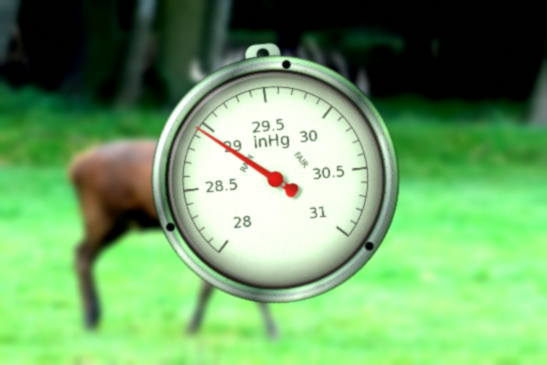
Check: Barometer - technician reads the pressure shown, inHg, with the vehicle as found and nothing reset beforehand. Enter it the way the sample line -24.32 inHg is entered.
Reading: 28.95 inHg
